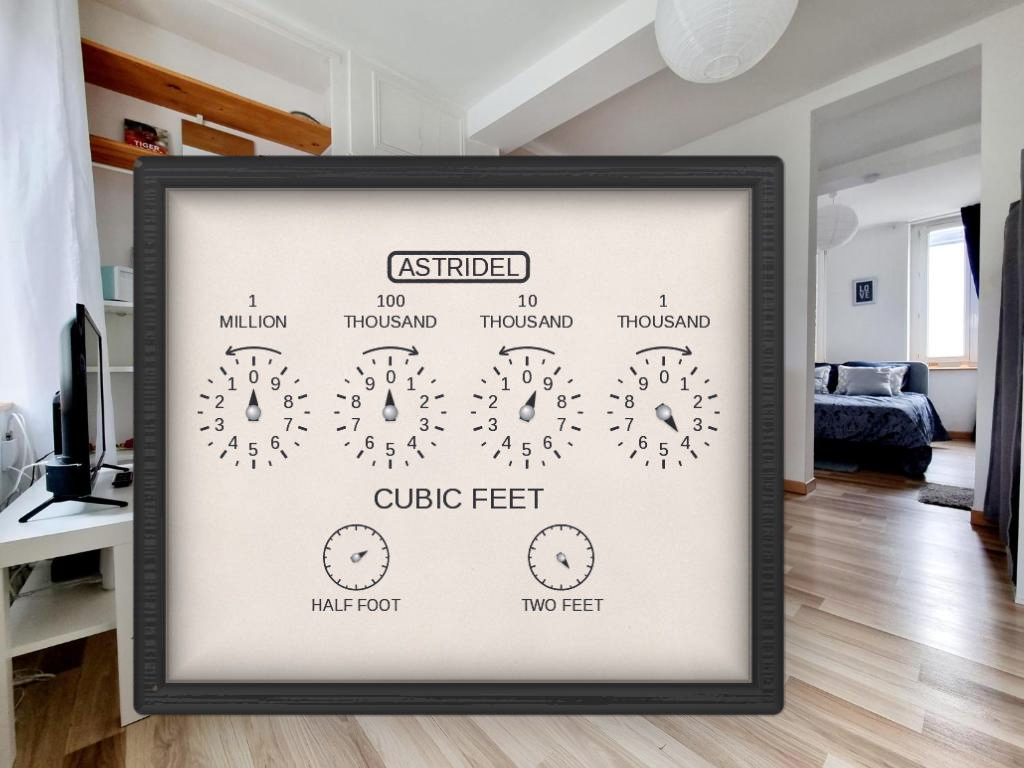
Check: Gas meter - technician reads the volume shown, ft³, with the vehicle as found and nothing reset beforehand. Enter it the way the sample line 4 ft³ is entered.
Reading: 999400 ft³
